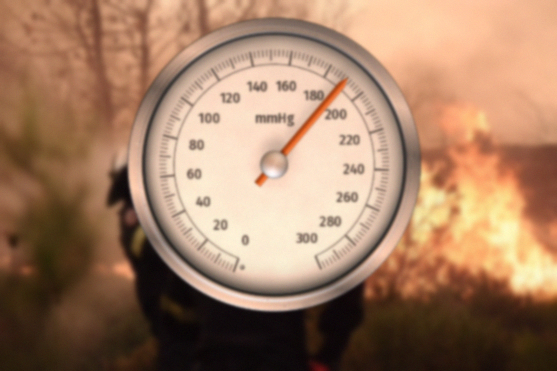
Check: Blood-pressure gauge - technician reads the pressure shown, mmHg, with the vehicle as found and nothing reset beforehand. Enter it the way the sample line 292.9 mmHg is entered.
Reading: 190 mmHg
